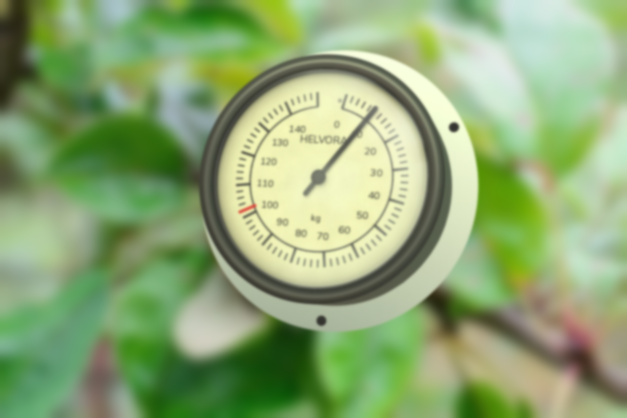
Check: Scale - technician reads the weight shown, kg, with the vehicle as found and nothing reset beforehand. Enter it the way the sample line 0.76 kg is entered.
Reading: 10 kg
